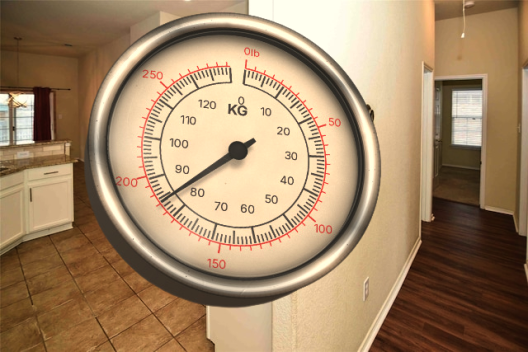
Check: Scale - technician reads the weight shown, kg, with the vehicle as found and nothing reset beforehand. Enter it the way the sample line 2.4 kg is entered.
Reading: 84 kg
